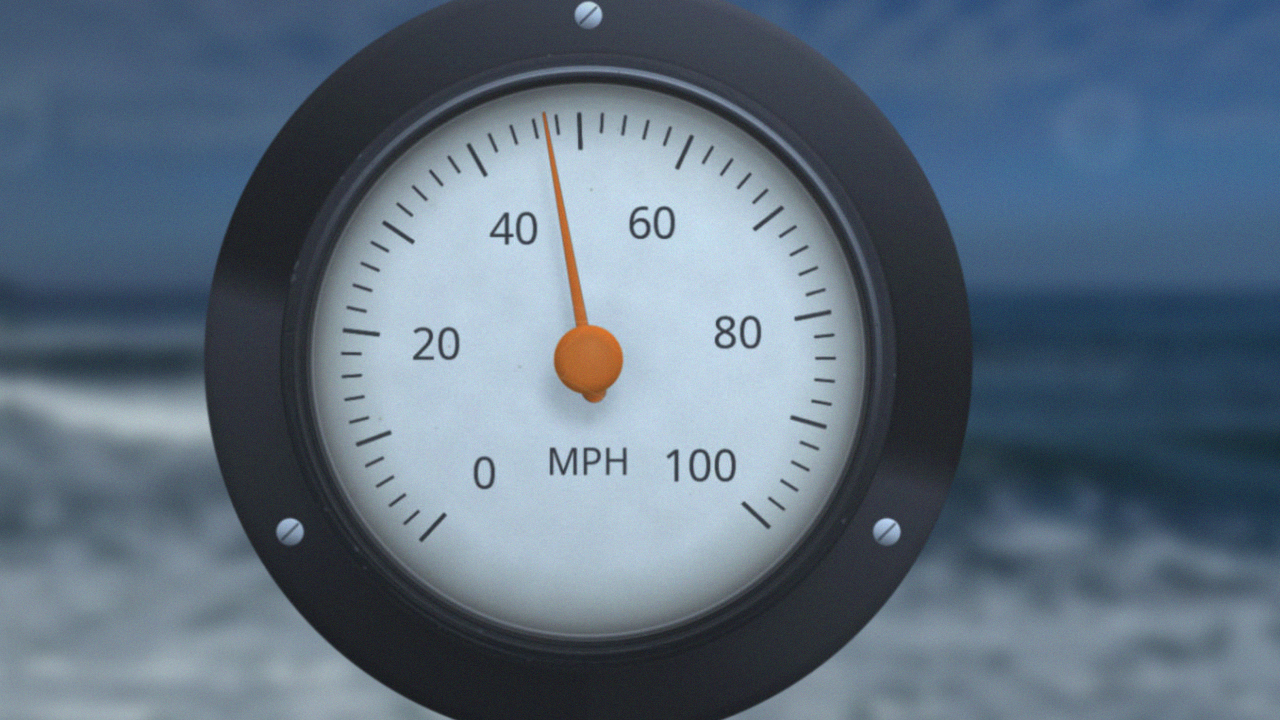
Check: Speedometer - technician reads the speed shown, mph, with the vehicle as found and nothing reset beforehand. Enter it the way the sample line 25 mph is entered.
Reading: 47 mph
